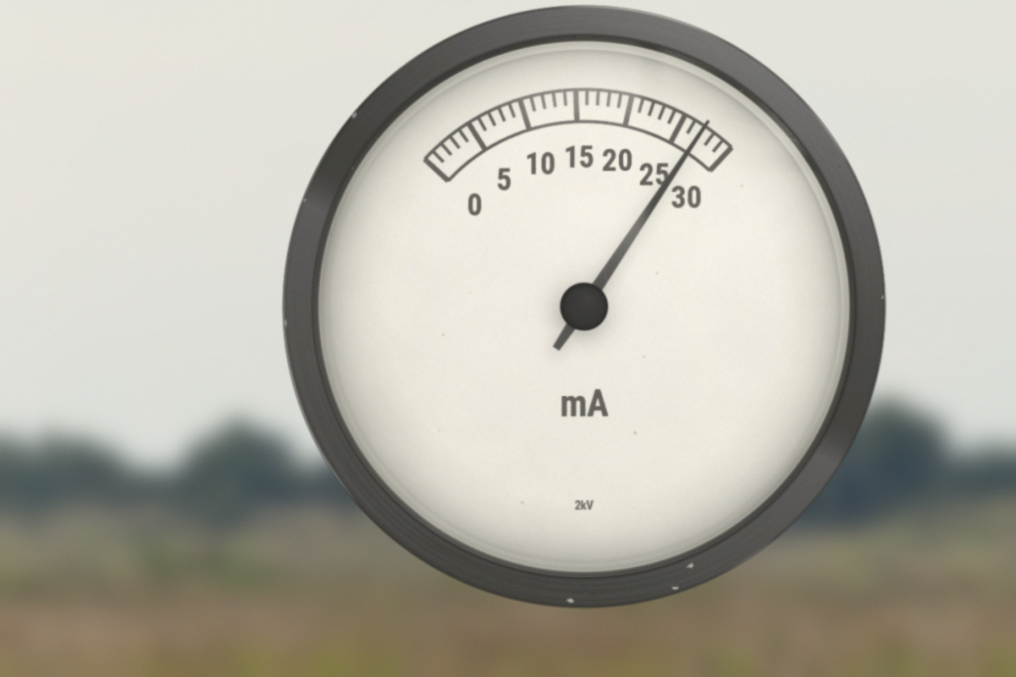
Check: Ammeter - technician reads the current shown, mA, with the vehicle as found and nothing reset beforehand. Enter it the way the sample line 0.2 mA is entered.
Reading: 27 mA
